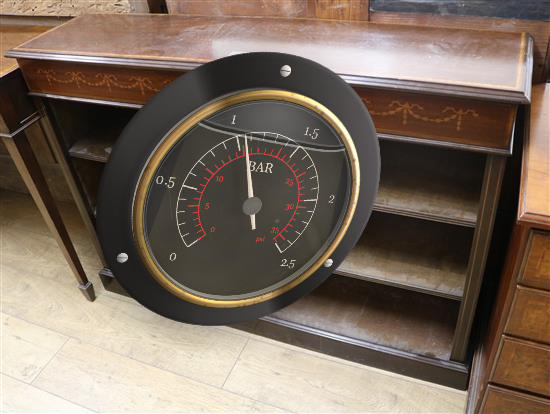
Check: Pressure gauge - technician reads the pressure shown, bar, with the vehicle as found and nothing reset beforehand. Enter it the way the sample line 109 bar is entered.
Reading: 1.05 bar
